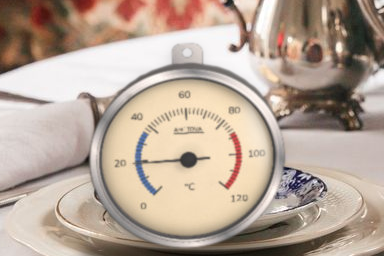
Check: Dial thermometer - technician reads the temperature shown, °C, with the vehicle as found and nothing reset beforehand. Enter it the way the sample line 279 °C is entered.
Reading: 20 °C
